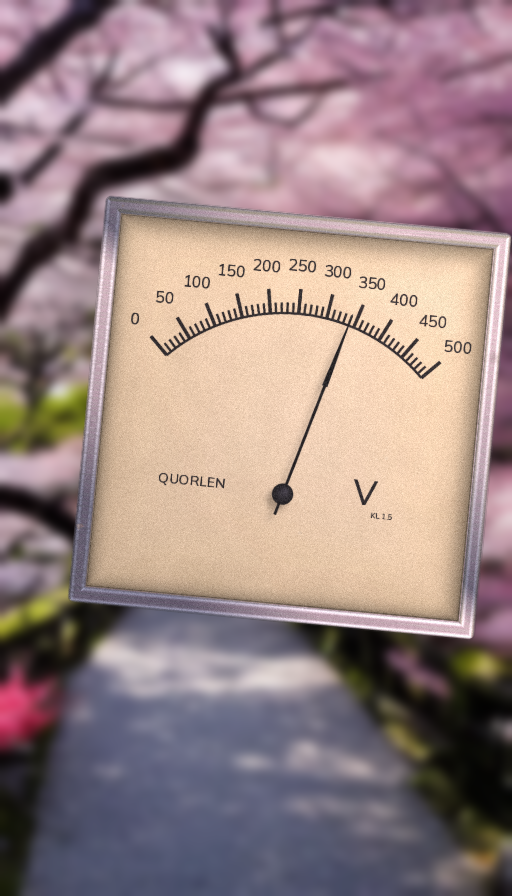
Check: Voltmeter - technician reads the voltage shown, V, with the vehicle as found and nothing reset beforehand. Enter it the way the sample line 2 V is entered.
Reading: 340 V
